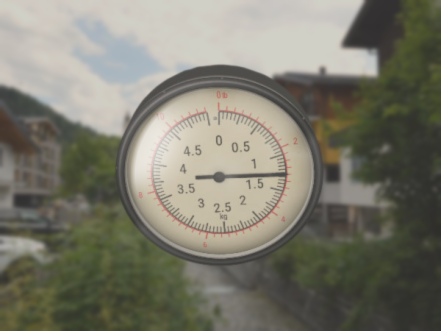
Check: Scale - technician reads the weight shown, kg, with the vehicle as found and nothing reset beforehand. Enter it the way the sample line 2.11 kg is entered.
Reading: 1.25 kg
